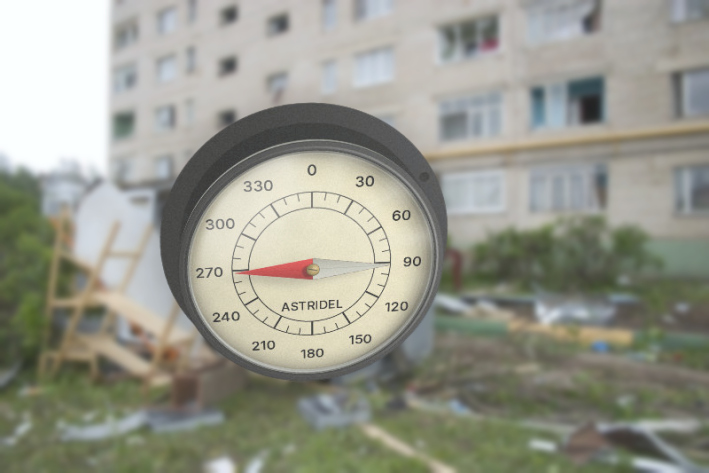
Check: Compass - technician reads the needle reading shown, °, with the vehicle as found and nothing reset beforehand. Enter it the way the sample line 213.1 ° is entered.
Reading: 270 °
